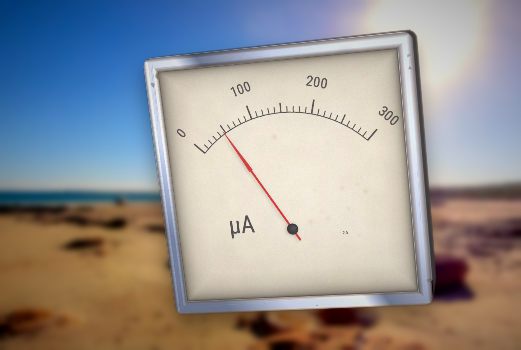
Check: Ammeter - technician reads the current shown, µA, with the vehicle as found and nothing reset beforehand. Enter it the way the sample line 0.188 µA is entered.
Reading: 50 µA
